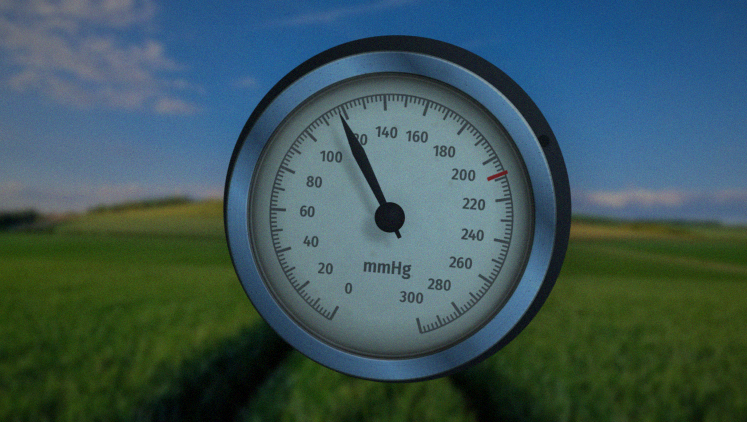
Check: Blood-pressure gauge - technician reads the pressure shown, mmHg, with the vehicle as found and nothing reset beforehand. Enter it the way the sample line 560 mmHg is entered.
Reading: 118 mmHg
